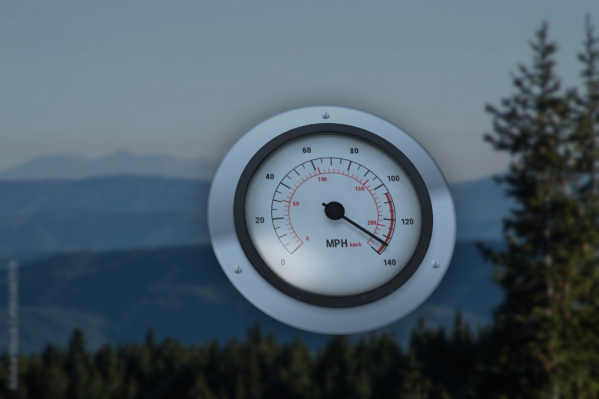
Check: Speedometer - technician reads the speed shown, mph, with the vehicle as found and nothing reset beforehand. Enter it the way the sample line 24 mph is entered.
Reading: 135 mph
